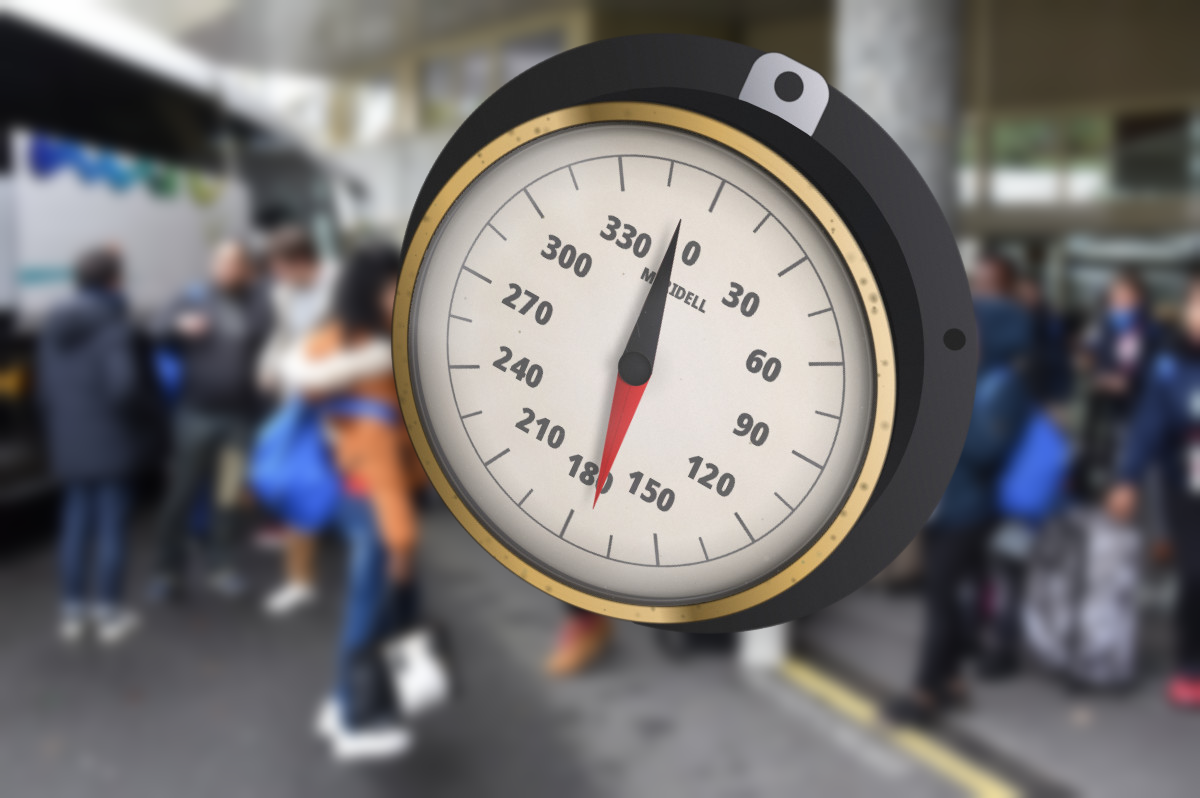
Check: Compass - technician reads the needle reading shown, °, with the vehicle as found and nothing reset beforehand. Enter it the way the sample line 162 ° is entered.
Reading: 172.5 °
